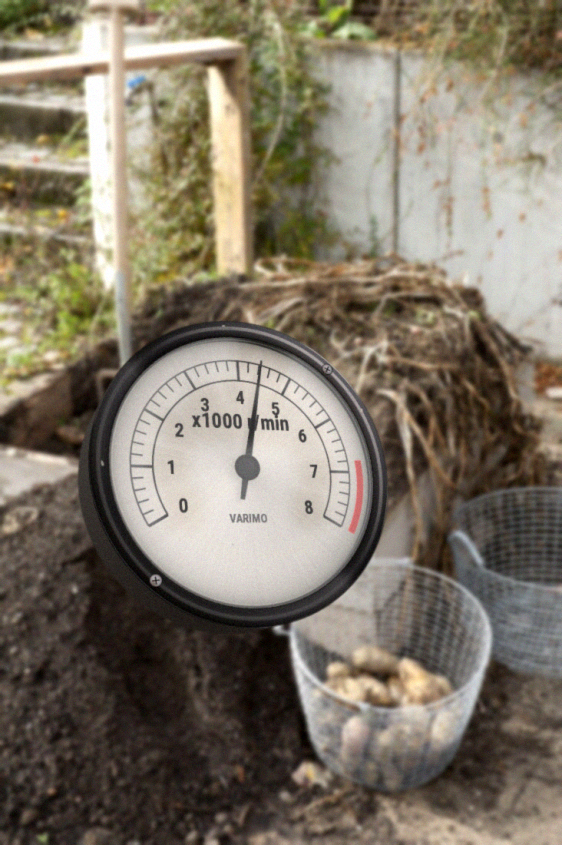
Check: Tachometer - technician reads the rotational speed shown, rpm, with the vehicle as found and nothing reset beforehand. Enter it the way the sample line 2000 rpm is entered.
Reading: 4400 rpm
